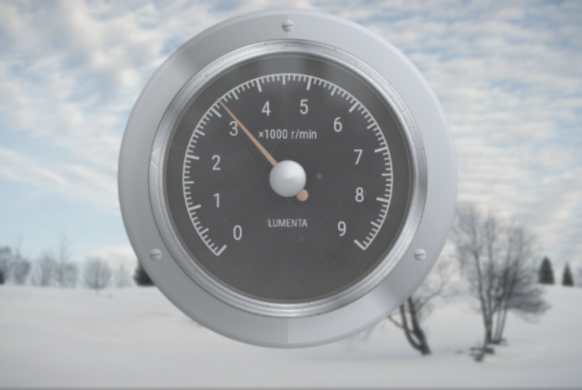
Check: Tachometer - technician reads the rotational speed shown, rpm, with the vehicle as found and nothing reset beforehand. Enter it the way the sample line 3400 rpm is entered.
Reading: 3200 rpm
